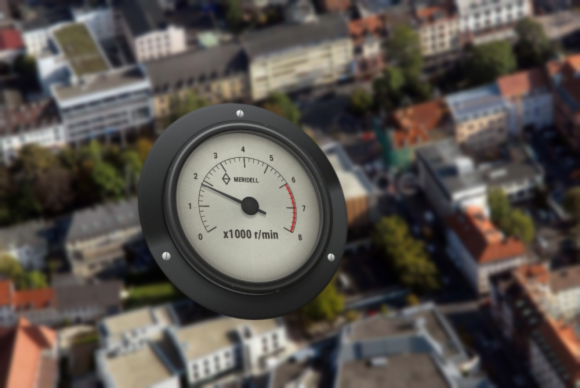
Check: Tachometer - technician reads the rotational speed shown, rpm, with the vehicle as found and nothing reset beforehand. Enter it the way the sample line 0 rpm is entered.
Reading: 1800 rpm
